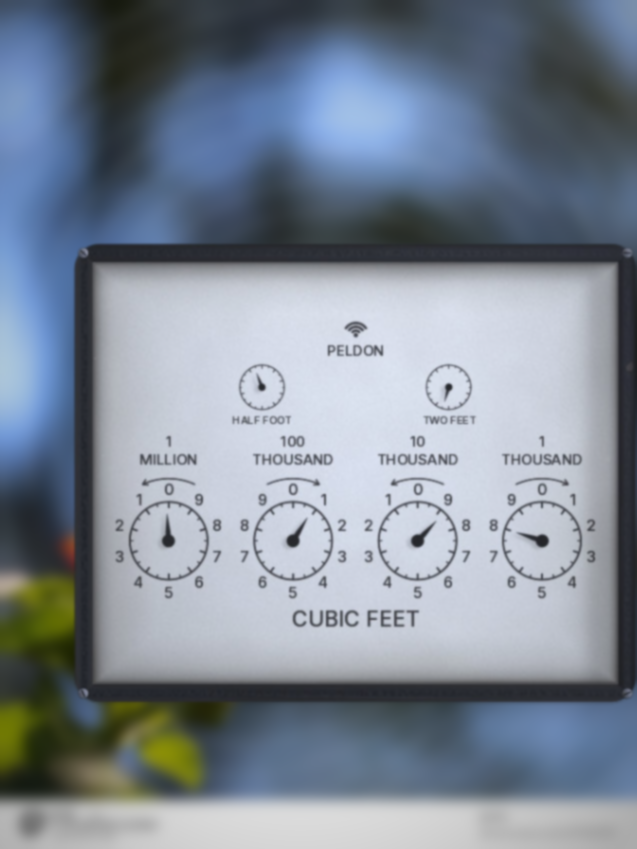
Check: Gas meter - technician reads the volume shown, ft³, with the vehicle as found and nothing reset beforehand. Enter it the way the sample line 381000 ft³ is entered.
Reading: 8800 ft³
